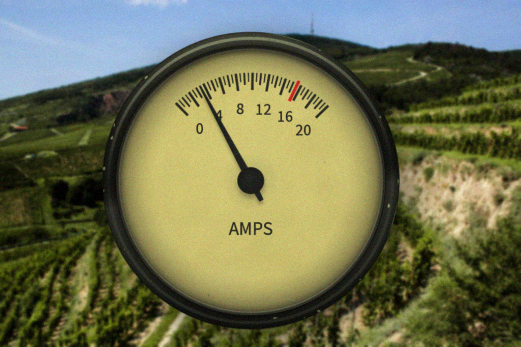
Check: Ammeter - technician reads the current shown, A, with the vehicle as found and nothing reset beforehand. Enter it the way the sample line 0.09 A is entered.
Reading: 3.5 A
